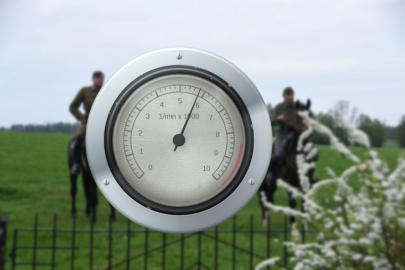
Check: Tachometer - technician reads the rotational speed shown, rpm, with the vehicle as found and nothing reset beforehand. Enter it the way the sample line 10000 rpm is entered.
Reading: 5800 rpm
